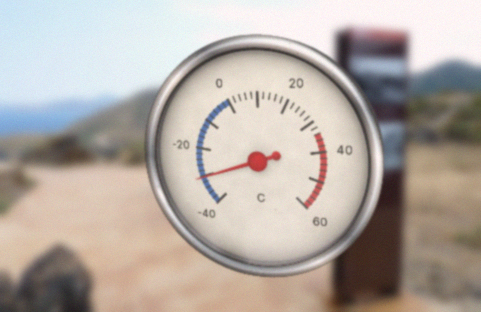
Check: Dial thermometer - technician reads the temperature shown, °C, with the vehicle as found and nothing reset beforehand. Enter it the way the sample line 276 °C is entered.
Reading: -30 °C
